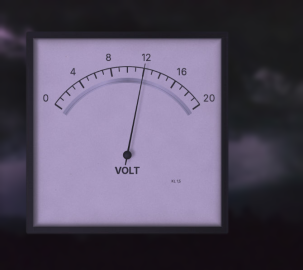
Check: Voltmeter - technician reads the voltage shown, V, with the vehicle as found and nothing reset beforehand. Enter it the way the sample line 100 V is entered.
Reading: 12 V
